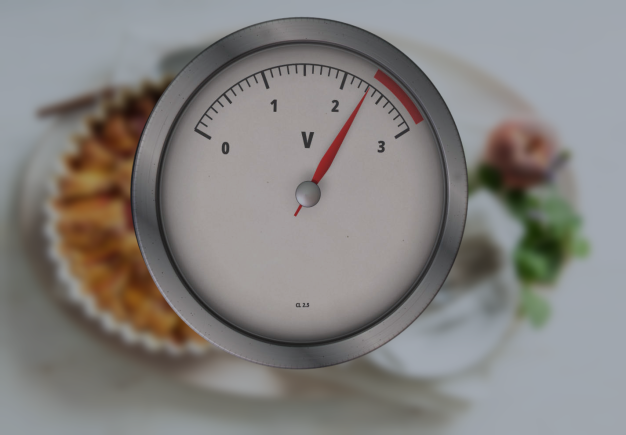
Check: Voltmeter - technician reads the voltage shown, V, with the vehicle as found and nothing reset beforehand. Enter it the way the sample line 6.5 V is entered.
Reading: 2.3 V
